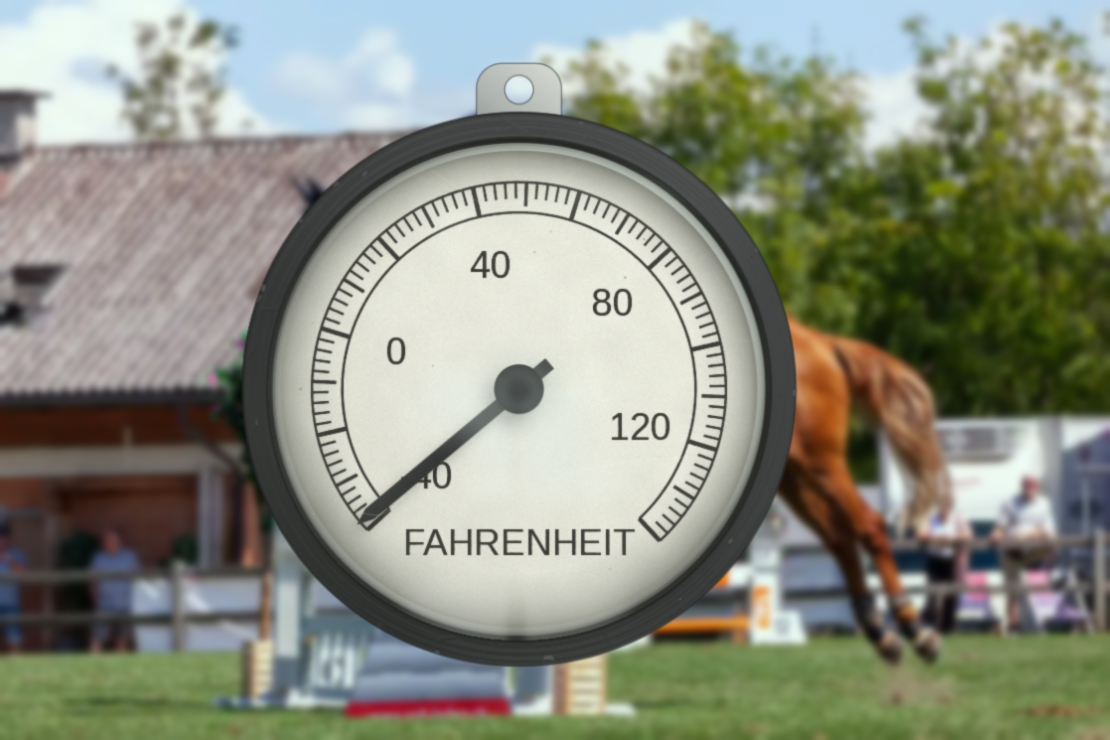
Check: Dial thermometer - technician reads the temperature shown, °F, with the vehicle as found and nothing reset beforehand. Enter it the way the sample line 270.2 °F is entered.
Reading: -38 °F
